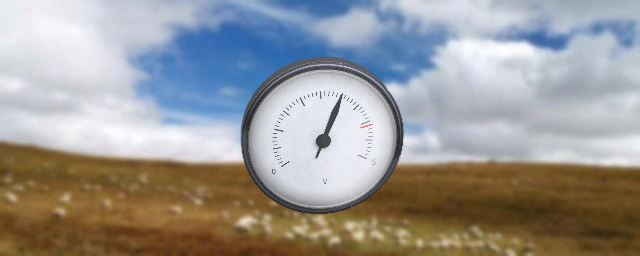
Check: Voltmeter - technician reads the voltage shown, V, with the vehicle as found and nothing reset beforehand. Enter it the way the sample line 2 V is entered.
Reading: 3 V
